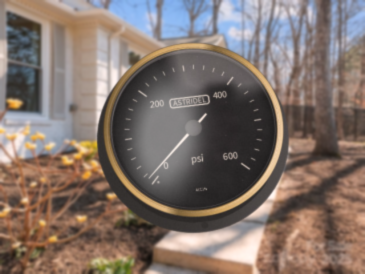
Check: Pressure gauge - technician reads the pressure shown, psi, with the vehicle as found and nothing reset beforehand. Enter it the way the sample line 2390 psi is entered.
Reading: 10 psi
